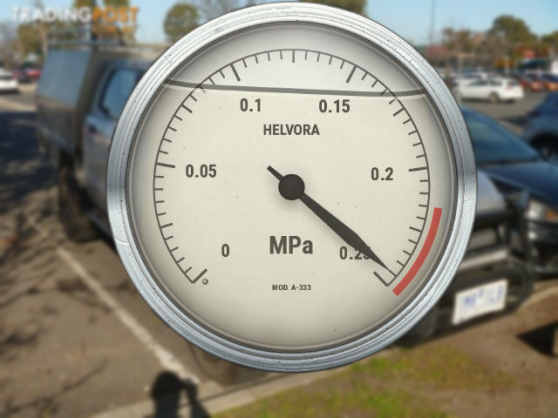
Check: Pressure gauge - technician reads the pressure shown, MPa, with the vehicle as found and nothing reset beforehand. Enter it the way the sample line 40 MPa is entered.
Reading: 0.245 MPa
